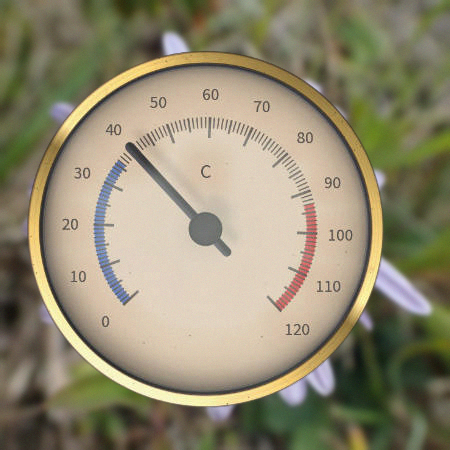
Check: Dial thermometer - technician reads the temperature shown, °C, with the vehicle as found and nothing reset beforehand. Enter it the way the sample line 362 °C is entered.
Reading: 40 °C
